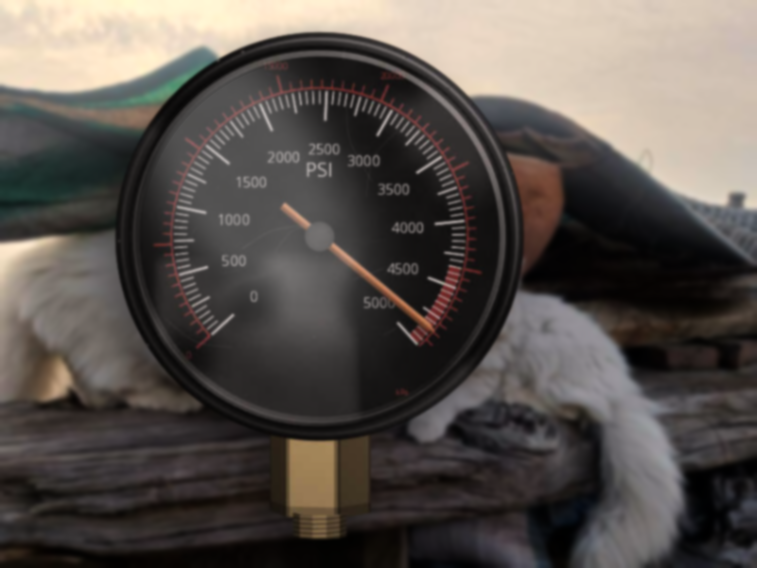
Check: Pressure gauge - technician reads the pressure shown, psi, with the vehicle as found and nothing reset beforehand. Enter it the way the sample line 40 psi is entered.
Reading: 4850 psi
